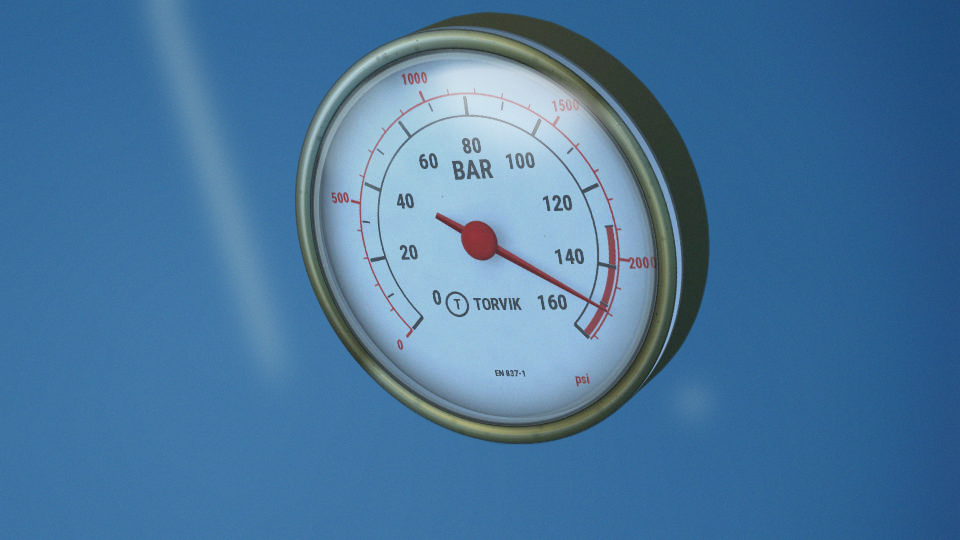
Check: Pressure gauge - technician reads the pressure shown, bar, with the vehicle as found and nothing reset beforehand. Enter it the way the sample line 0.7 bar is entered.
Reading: 150 bar
